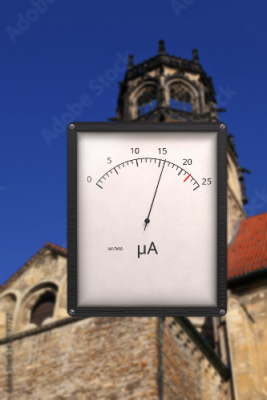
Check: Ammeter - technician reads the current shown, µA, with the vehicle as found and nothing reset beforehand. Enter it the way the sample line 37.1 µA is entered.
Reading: 16 µA
